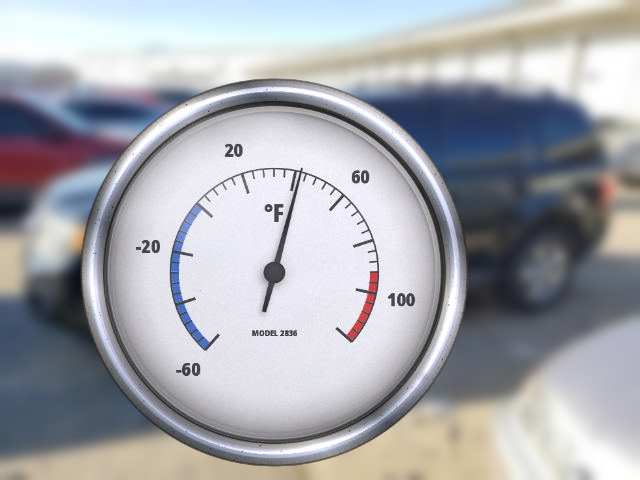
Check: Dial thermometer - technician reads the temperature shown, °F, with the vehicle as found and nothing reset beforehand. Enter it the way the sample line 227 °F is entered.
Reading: 42 °F
